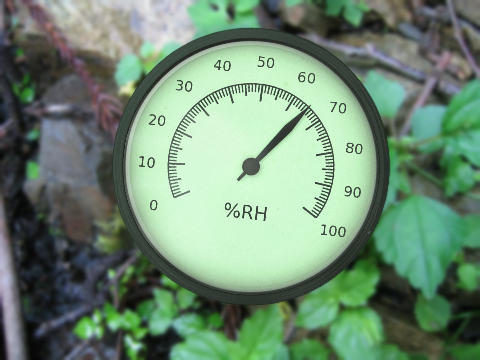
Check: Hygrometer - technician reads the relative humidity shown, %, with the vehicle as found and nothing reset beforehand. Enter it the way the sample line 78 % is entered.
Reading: 65 %
